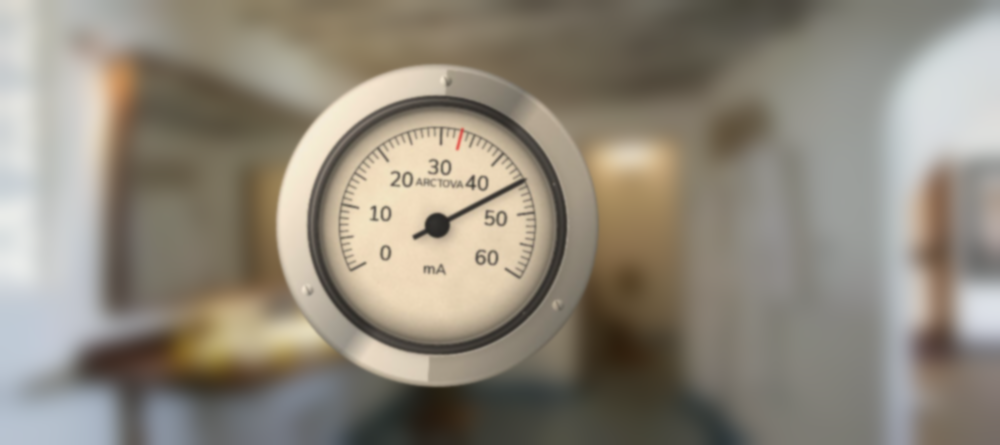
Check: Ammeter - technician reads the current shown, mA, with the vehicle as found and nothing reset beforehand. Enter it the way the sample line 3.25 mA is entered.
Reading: 45 mA
